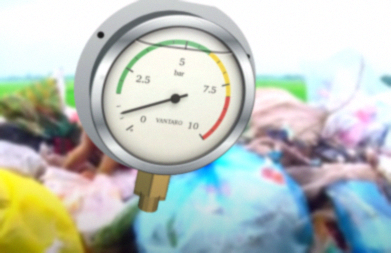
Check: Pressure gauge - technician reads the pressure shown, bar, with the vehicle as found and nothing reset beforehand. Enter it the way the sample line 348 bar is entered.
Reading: 0.75 bar
